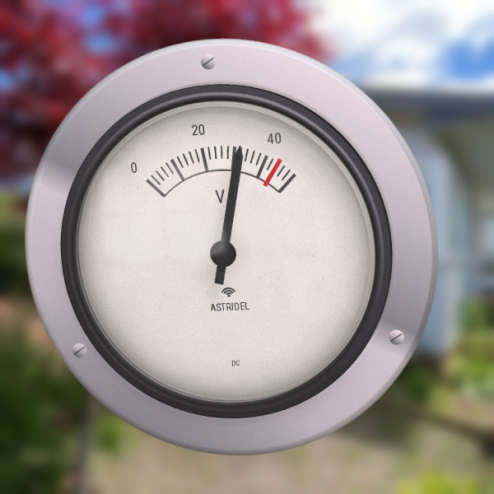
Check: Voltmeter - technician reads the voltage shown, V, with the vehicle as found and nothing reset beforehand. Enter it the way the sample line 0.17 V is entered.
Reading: 32 V
